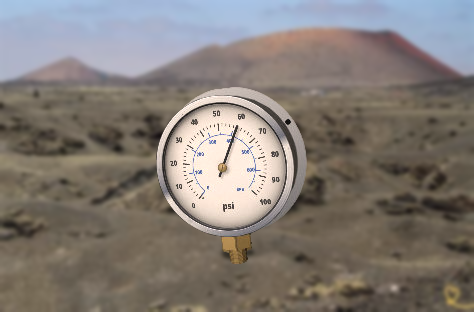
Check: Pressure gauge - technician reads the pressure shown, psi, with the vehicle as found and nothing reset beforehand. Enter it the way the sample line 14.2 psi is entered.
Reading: 60 psi
